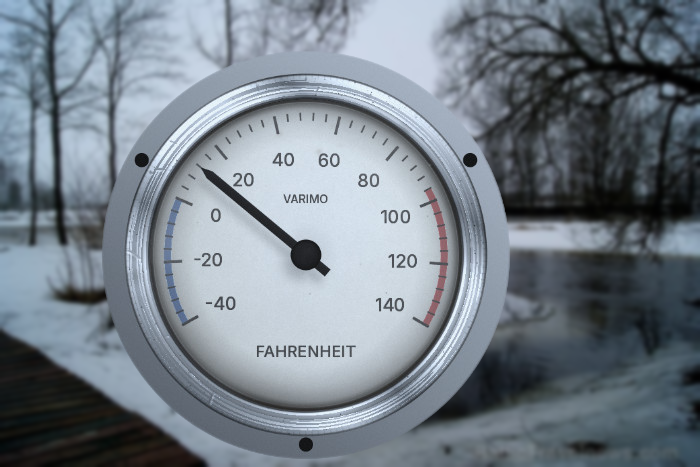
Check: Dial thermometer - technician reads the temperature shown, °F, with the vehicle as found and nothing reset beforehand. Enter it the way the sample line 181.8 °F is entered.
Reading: 12 °F
